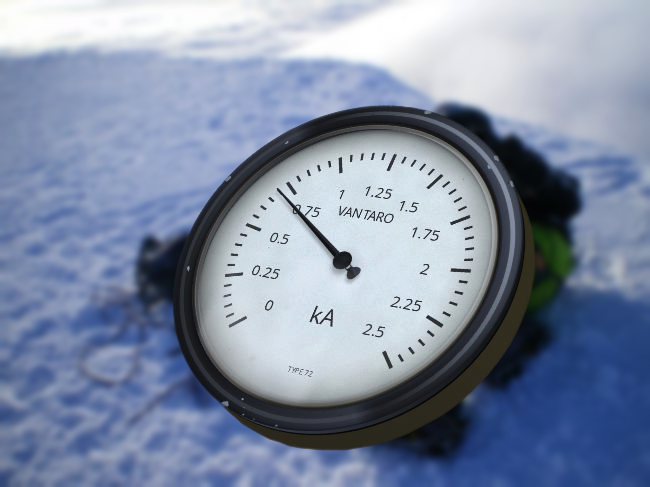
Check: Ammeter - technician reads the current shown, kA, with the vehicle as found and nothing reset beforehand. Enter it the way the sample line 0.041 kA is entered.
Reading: 0.7 kA
